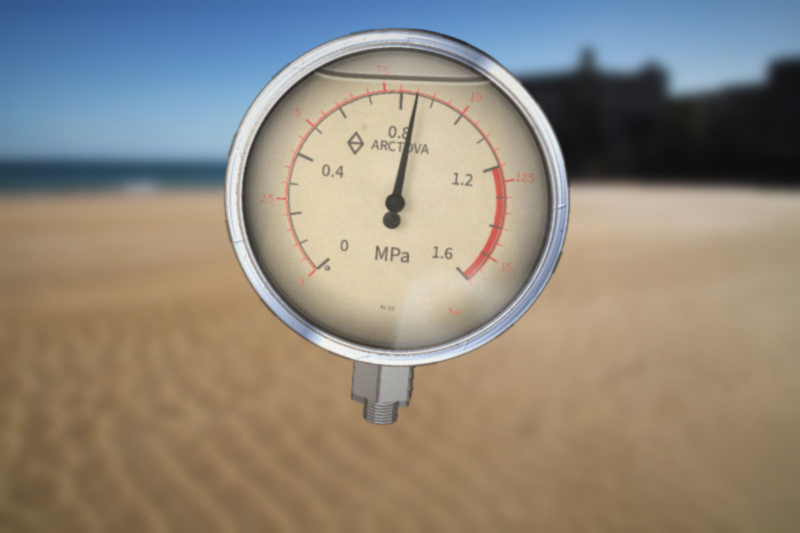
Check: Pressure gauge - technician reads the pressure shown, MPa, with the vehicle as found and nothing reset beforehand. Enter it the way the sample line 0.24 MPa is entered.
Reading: 0.85 MPa
